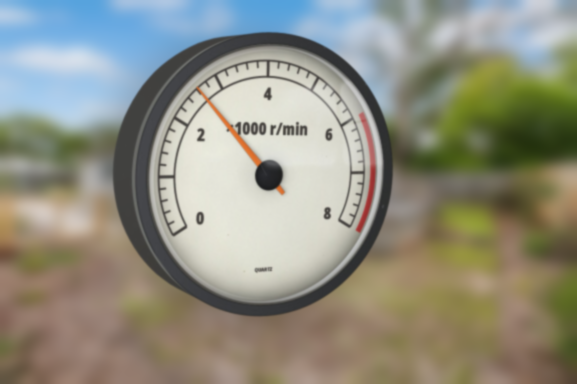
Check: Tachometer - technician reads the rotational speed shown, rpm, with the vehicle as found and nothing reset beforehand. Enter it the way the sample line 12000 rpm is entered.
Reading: 2600 rpm
